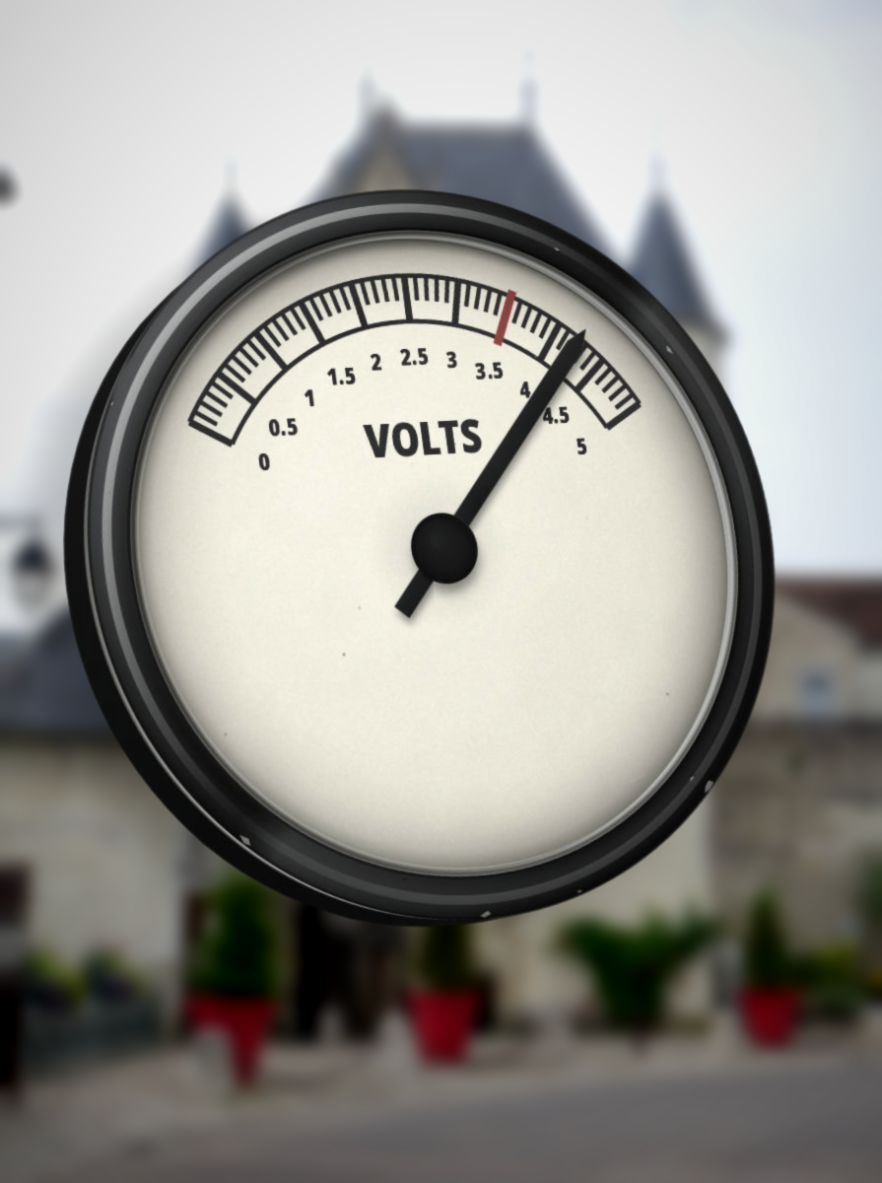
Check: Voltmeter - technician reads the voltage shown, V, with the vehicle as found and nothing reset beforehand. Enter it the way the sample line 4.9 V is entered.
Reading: 4.2 V
